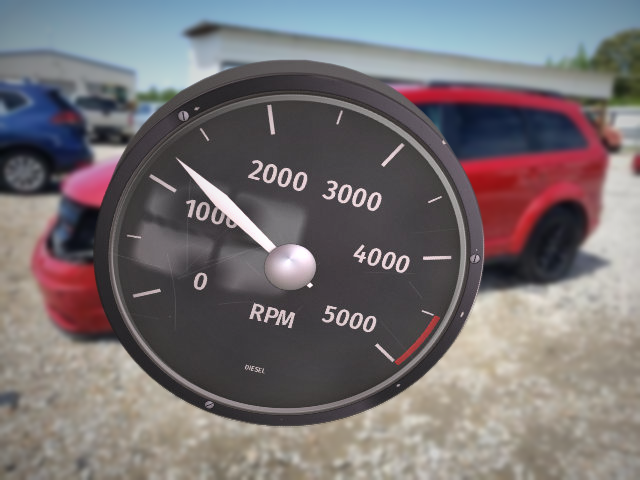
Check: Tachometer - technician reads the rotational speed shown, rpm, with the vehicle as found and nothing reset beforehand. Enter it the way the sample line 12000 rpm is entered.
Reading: 1250 rpm
